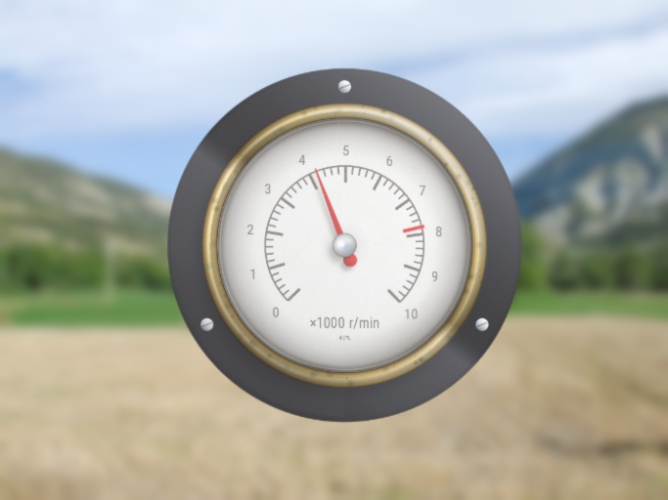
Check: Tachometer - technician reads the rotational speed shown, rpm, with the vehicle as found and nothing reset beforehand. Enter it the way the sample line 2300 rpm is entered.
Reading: 4200 rpm
